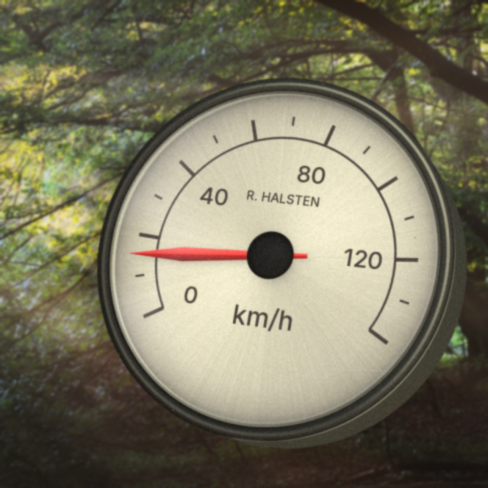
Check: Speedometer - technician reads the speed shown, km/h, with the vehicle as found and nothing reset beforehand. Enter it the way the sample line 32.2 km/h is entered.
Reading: 15 km/h
